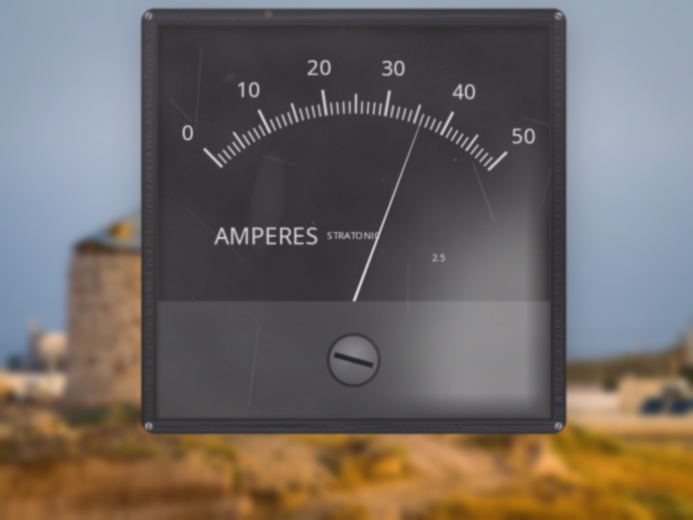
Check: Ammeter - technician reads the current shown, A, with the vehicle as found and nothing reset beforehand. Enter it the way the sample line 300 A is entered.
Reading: 36 A
